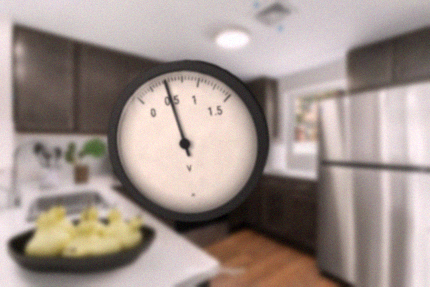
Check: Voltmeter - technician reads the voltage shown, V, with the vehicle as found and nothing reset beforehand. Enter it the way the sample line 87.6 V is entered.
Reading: 0.5 V
